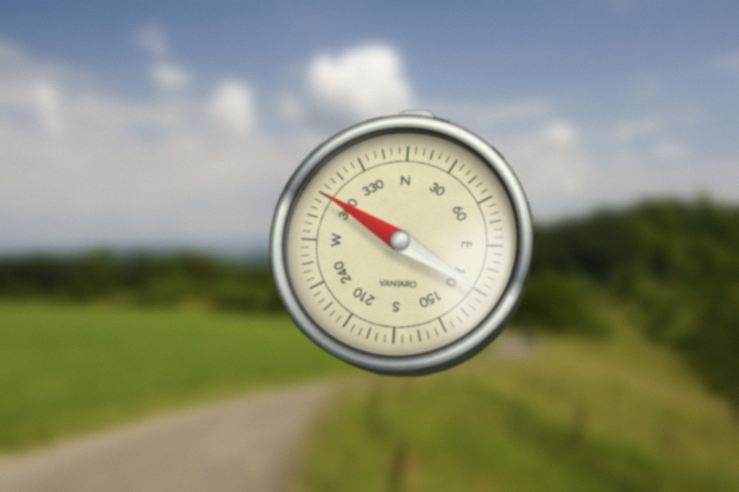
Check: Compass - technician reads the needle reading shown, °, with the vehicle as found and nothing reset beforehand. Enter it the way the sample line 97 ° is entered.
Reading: 300 °
